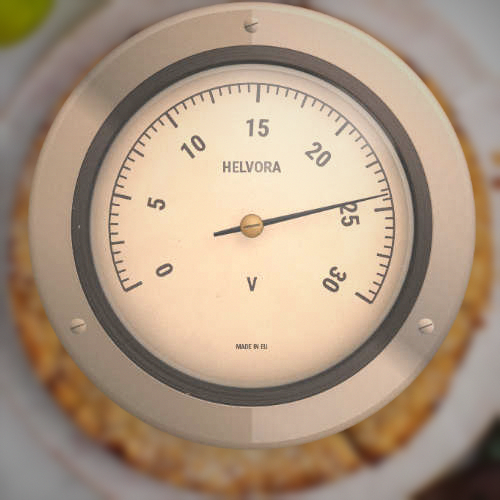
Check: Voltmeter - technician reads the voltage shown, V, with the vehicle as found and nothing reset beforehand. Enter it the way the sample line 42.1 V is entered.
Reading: 24.25 V
